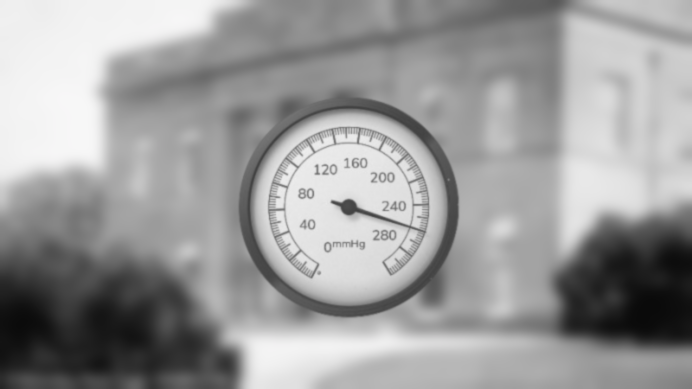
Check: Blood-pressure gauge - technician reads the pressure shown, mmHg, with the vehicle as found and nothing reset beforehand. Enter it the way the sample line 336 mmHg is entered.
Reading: 260 mmHg
